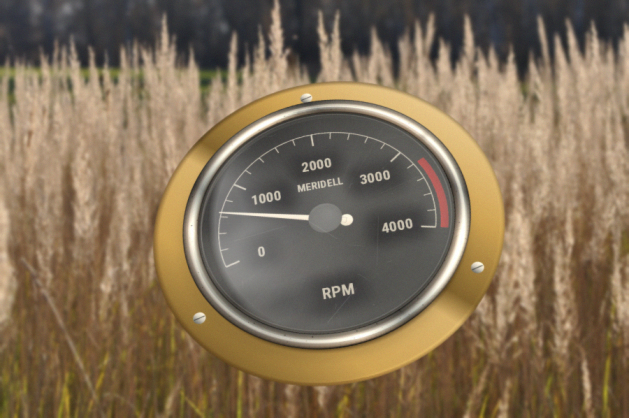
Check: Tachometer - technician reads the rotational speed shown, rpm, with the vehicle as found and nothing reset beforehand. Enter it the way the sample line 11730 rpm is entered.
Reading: 600 rpm
